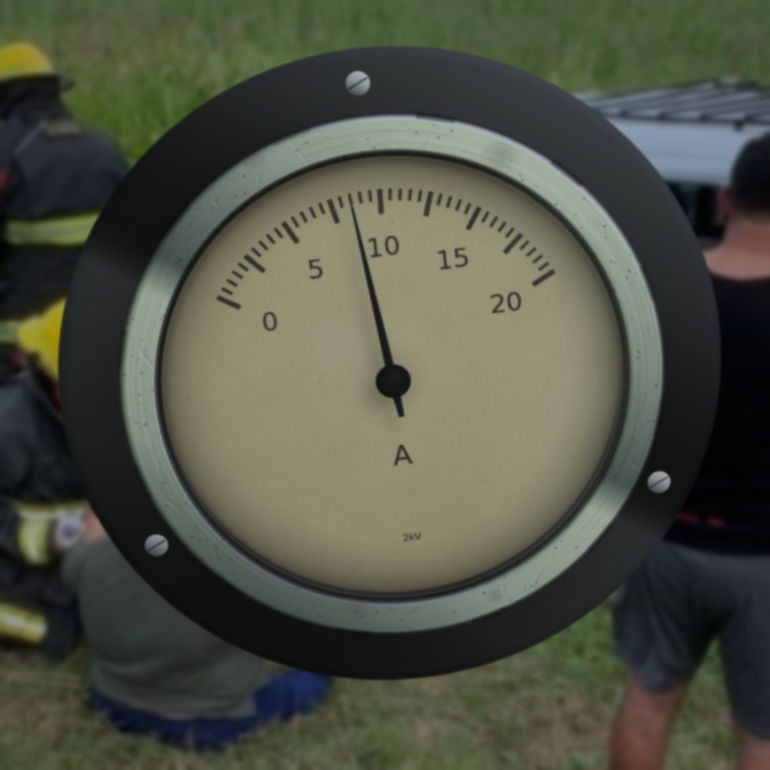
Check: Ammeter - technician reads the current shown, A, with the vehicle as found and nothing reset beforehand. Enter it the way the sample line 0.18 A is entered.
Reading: 8.5 A
